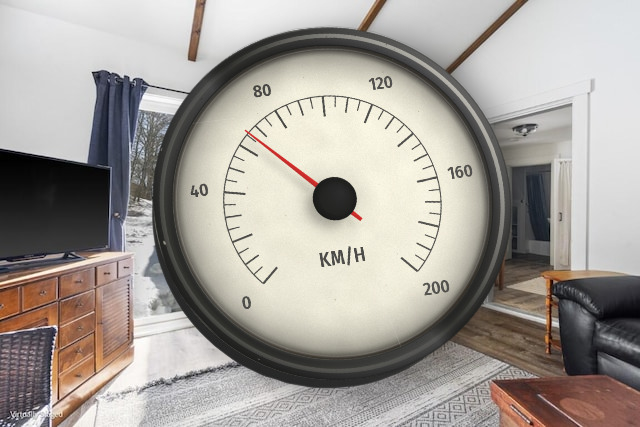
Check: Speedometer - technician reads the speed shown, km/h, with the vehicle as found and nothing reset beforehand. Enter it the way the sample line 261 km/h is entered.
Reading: 65 km/h
